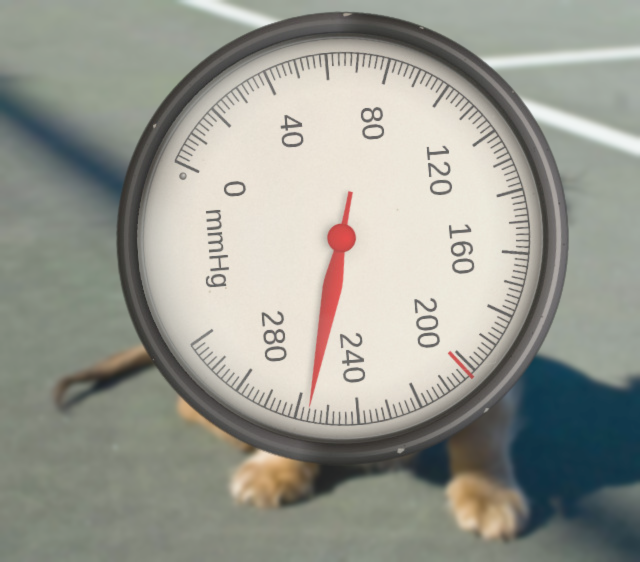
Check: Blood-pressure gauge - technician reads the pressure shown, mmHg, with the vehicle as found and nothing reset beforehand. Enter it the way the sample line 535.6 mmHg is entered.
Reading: 256 mmHg
